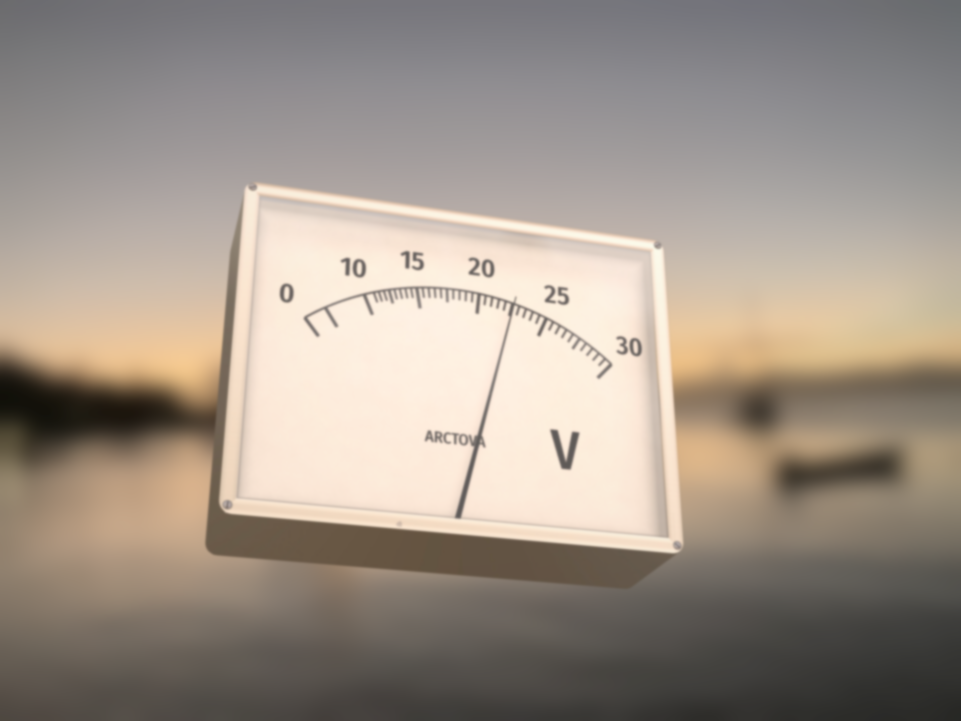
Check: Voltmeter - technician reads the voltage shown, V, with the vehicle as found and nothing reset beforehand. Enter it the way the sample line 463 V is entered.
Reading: 22.5 V
